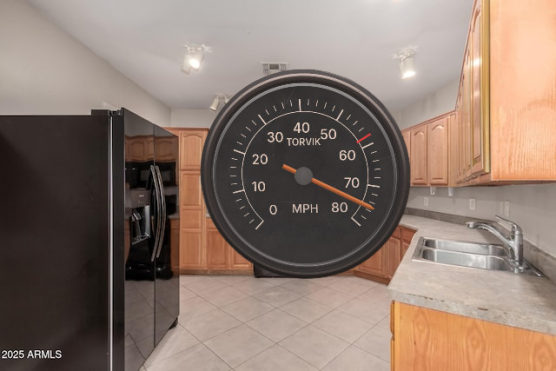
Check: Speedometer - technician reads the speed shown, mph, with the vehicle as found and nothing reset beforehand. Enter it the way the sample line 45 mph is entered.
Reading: 75 mph
